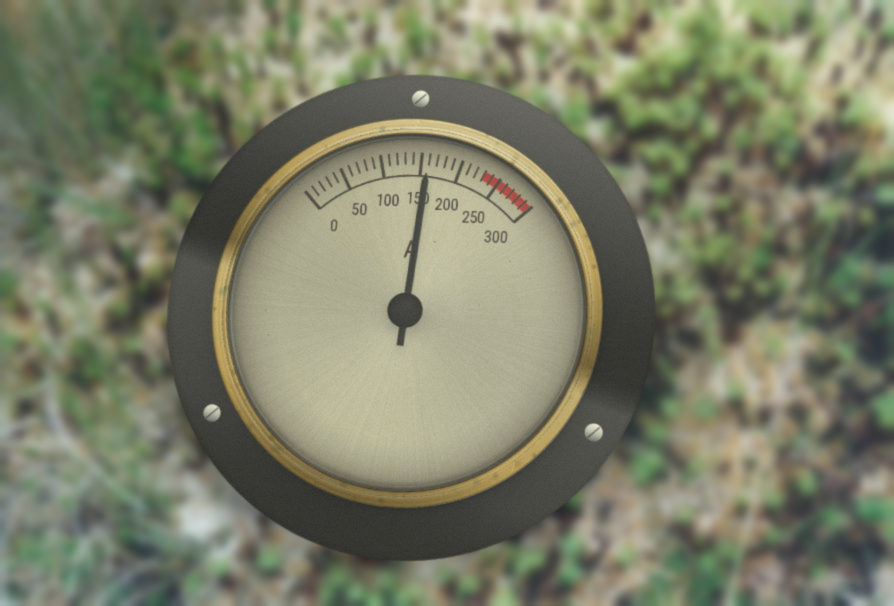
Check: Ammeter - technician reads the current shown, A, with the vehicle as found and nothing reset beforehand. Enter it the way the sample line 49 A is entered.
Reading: 160 A
